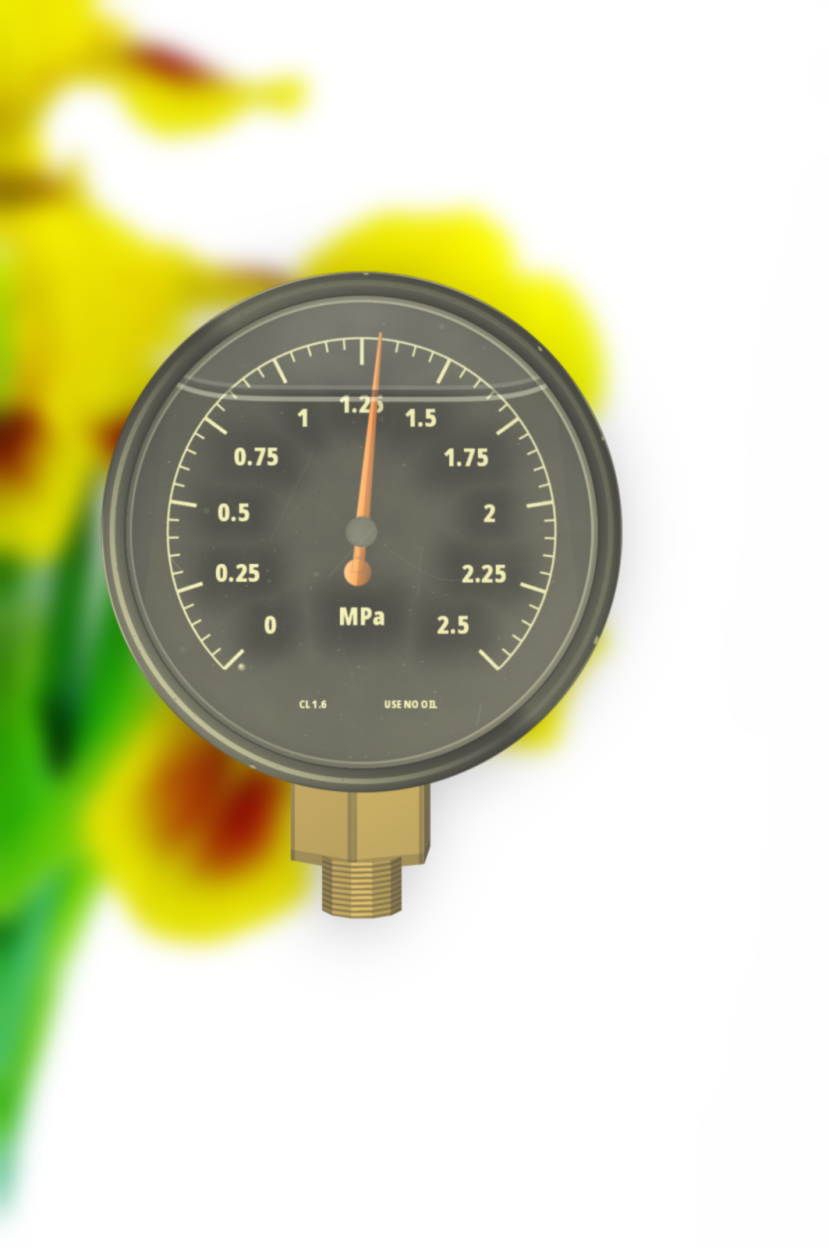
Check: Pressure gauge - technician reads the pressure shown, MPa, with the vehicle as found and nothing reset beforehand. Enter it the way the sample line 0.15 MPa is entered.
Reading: 1.3 MPa
